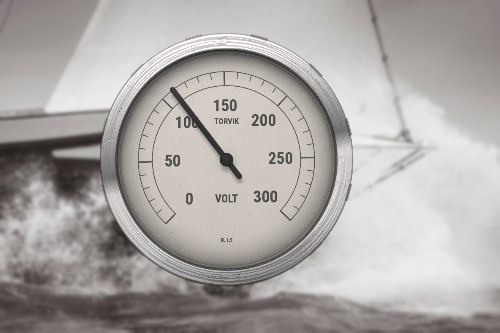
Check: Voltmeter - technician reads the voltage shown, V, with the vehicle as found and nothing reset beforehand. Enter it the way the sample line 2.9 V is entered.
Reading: 110 V
